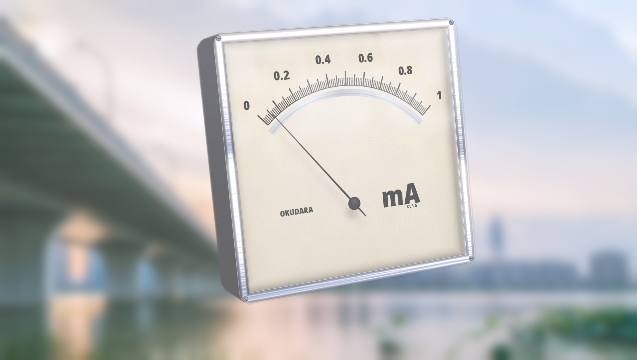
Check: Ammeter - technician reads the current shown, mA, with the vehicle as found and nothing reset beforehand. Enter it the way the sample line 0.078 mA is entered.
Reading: 0.05 mA
